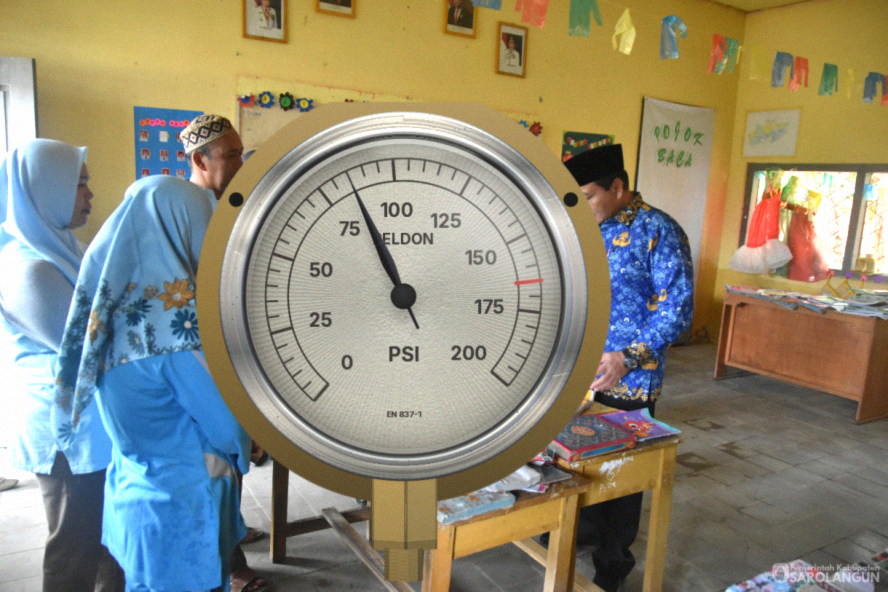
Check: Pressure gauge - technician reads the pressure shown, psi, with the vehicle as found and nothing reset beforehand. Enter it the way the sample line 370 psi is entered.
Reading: 85 psi
